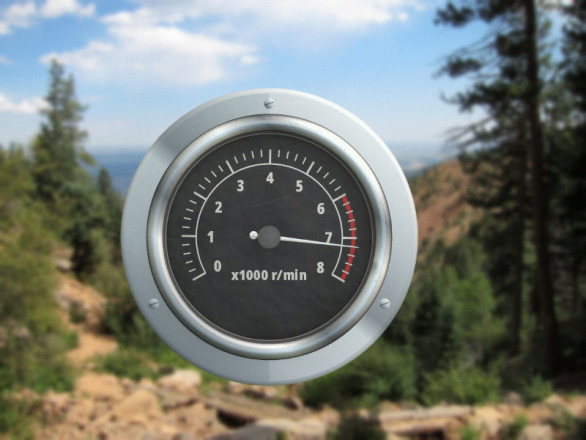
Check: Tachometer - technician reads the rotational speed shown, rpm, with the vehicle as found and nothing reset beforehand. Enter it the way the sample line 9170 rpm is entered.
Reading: 7200 rpm
